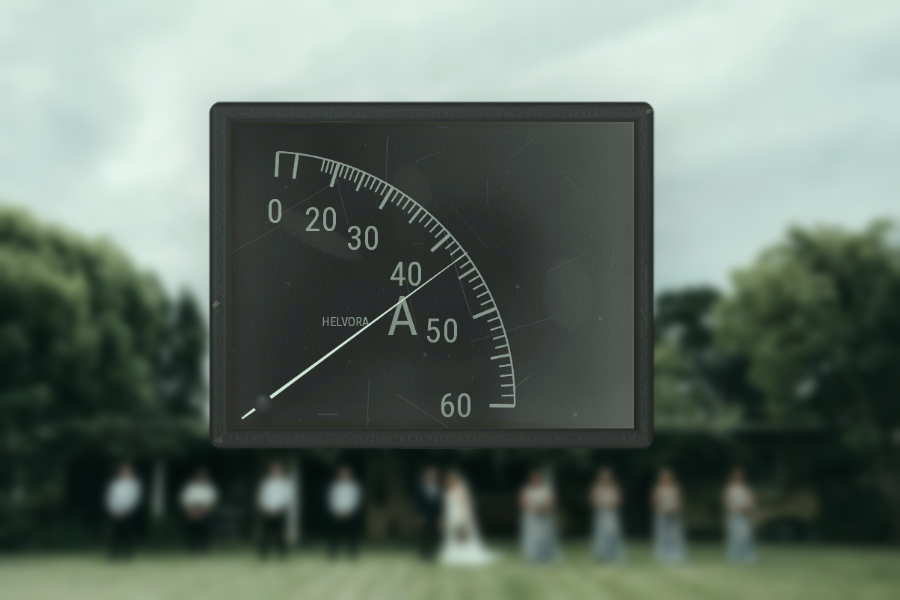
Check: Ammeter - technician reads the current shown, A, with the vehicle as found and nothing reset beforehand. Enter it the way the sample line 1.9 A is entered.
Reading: 43 A
